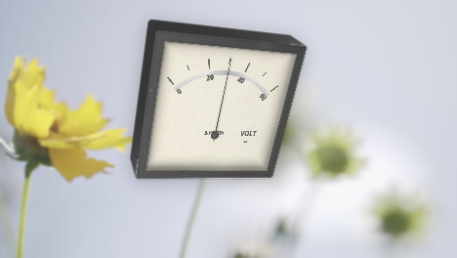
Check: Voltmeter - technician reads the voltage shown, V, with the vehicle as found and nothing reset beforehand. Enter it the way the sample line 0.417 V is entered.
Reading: 30 V
